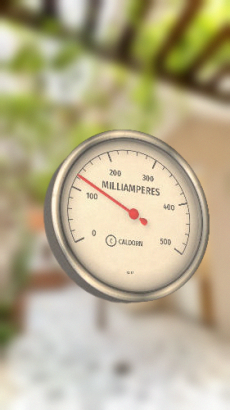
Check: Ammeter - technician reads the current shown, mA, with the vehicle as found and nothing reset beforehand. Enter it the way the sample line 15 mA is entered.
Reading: 120 mA
